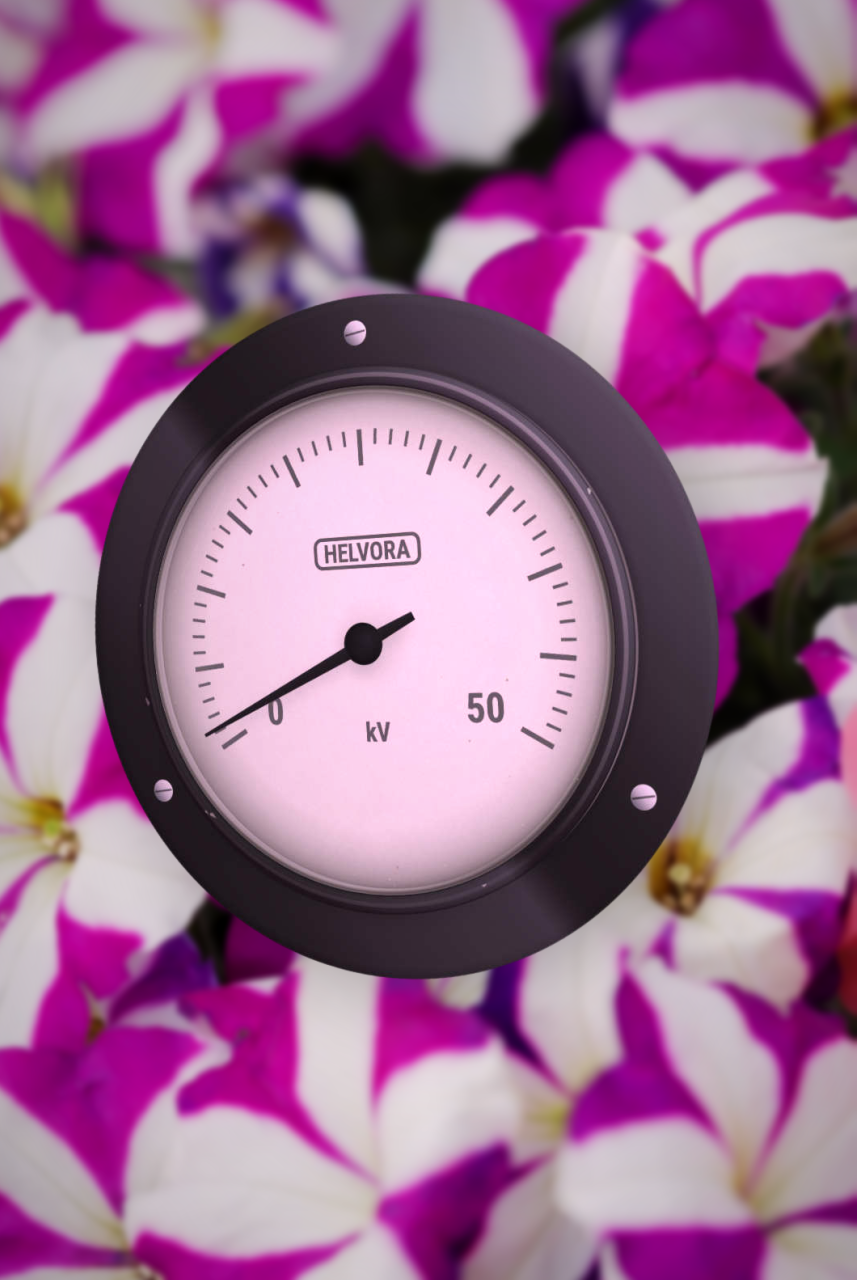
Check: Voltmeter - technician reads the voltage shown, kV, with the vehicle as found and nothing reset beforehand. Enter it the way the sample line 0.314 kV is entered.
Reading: 1 kV
